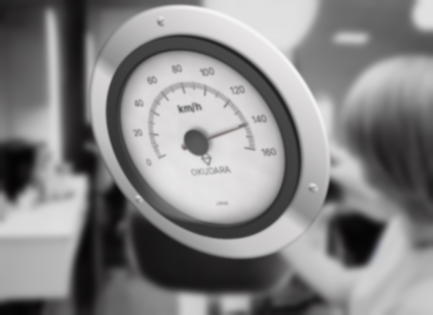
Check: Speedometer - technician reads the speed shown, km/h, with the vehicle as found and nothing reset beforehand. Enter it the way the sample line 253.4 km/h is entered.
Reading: 140 km/h
